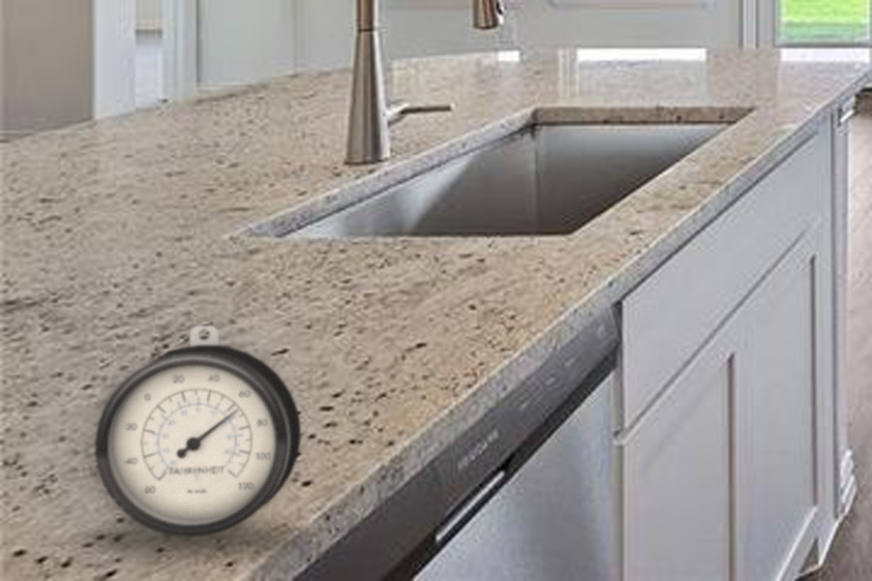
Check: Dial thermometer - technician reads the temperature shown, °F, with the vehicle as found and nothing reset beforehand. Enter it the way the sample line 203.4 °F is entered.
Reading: 65 °F
